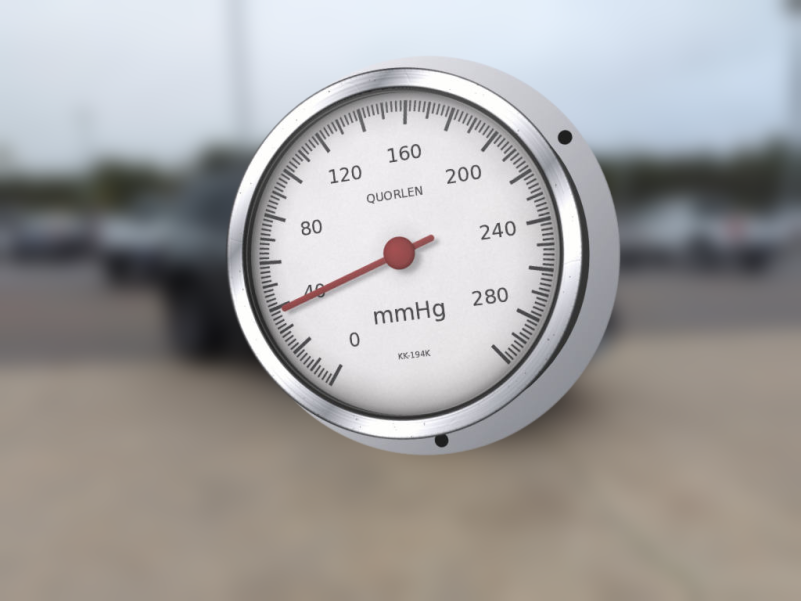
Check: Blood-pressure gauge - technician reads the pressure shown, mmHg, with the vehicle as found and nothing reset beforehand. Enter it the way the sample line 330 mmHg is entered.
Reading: 38 mmHg
